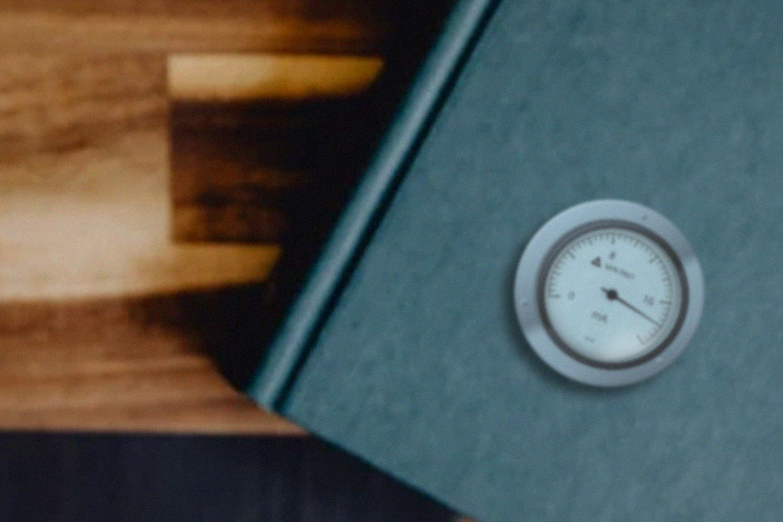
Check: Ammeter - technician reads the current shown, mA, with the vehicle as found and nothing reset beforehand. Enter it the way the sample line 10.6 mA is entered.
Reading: 18 mA
